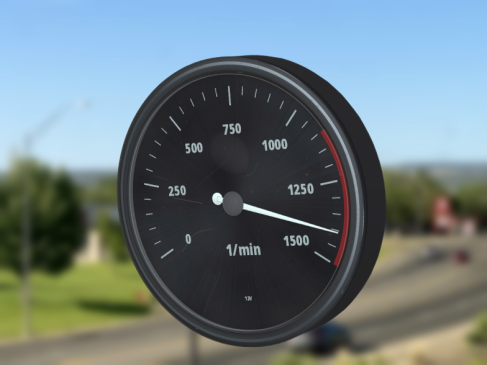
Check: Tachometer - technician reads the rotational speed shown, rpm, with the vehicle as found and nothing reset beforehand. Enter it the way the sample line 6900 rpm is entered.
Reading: 1400 rpm
